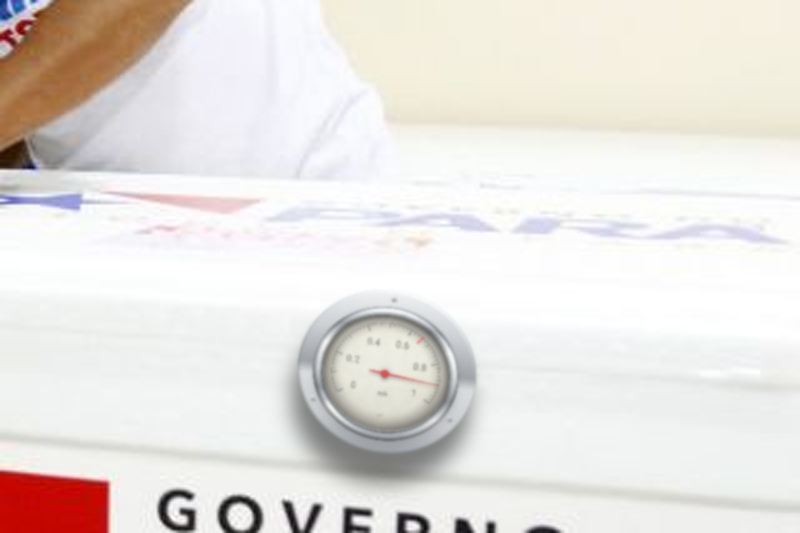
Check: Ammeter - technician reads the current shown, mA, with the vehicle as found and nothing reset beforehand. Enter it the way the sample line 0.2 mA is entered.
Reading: 0.9 mA
